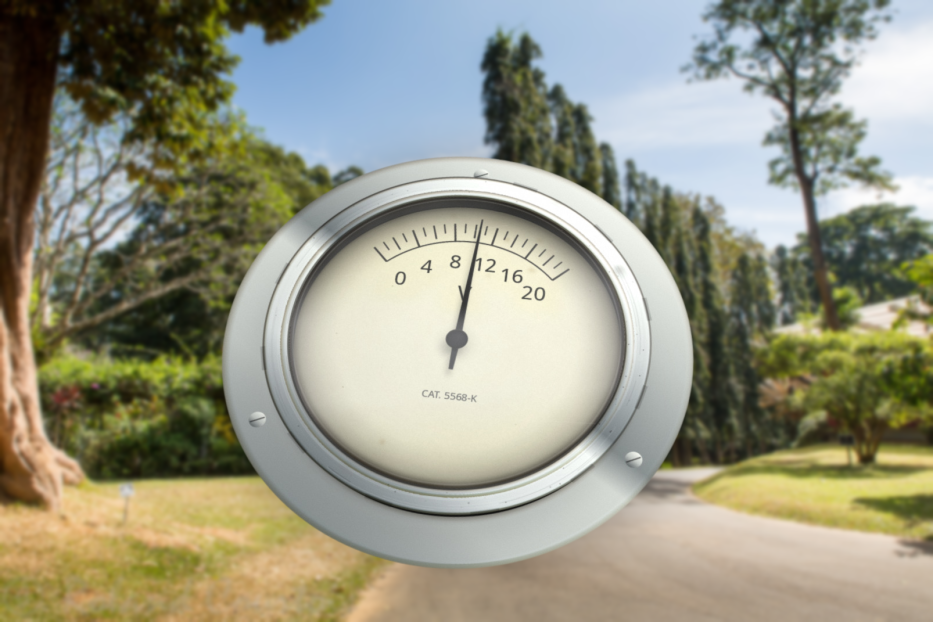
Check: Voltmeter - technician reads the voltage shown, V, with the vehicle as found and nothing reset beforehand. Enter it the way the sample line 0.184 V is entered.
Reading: 10.5 V
